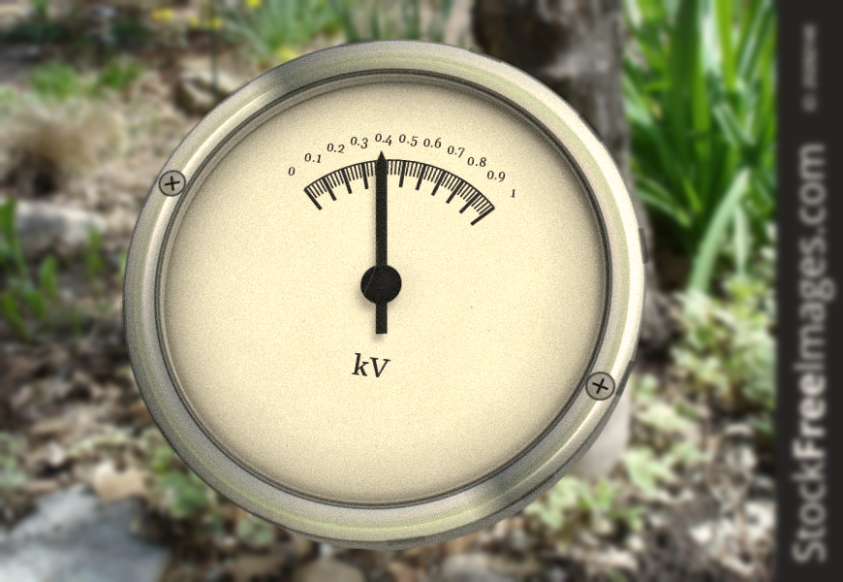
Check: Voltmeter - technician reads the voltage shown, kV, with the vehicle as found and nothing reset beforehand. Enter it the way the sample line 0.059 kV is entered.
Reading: 0.4 kV
